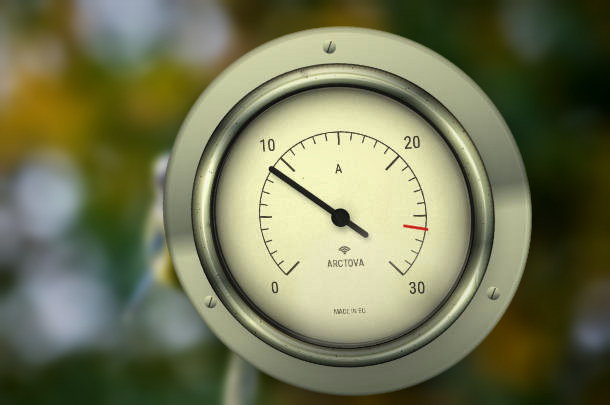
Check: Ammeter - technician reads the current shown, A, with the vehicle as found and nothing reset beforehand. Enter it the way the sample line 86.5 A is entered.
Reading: 9 A
